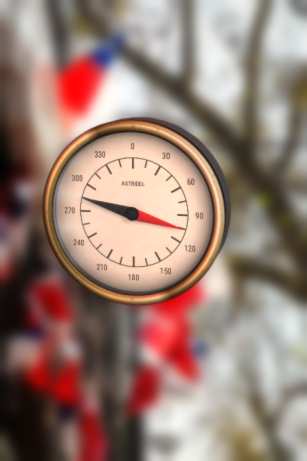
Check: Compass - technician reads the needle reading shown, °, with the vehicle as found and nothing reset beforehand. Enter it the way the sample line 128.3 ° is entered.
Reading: 105 °
